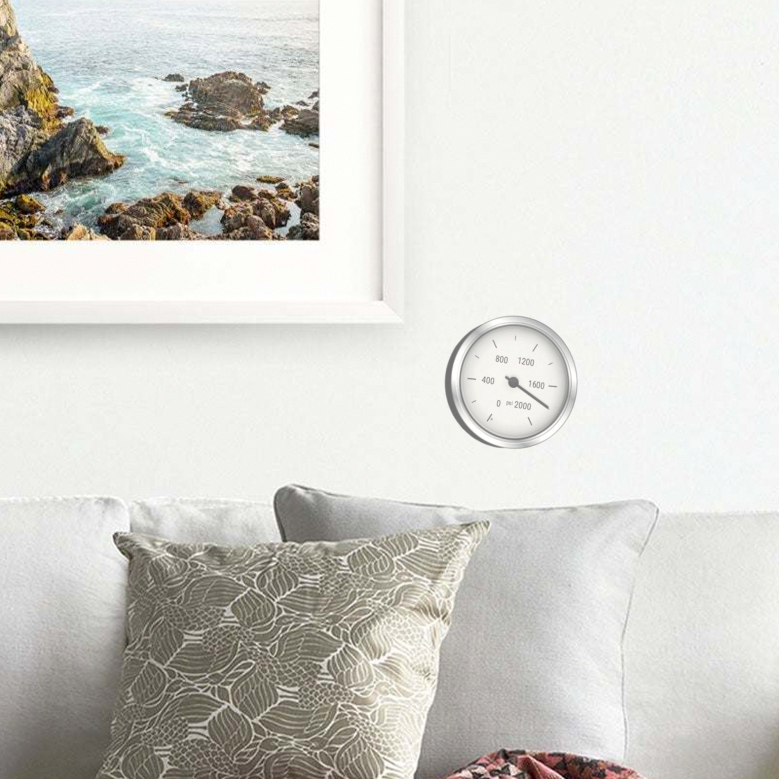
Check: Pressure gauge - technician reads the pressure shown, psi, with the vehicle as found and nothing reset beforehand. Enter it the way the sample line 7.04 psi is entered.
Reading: 1800 psi
